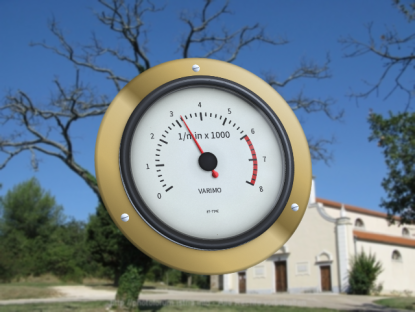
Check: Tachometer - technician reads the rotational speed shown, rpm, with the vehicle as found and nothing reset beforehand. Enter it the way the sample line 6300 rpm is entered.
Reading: 3200 rpm
